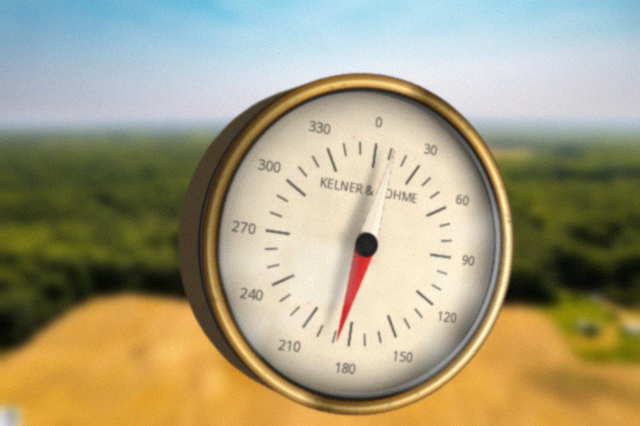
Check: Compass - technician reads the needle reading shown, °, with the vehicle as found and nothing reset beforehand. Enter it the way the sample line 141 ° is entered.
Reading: 190 °
